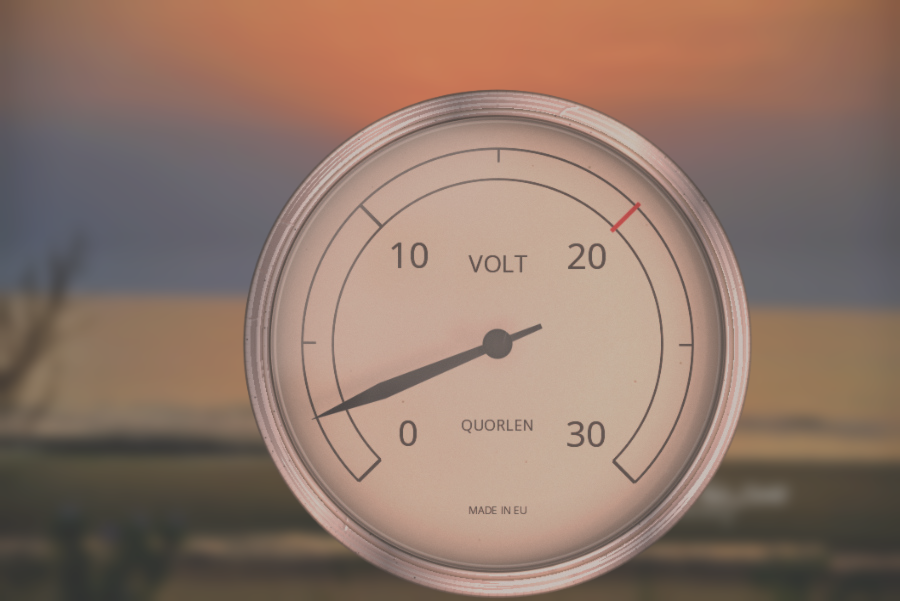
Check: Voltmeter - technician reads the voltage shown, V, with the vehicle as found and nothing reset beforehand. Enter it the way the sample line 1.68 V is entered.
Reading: 2.5 V
